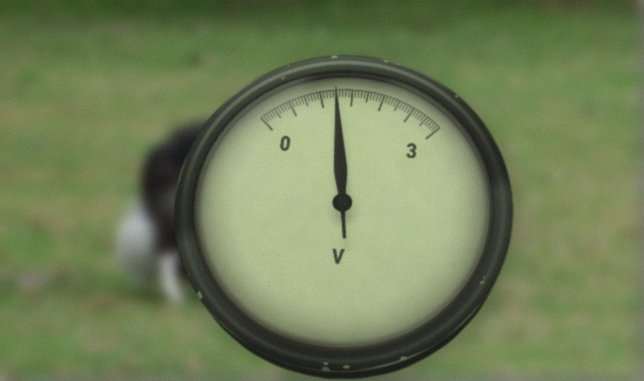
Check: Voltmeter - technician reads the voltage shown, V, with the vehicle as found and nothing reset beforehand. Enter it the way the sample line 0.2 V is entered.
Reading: 1.25 V
